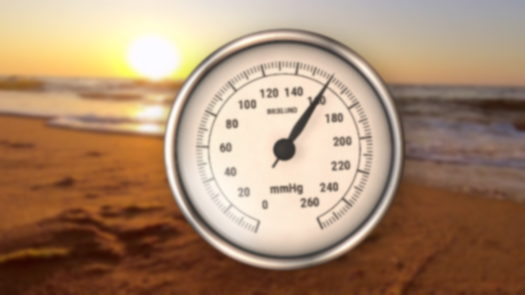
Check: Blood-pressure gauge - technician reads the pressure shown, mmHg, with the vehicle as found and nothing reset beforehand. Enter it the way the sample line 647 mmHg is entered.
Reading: 160 mmHg
